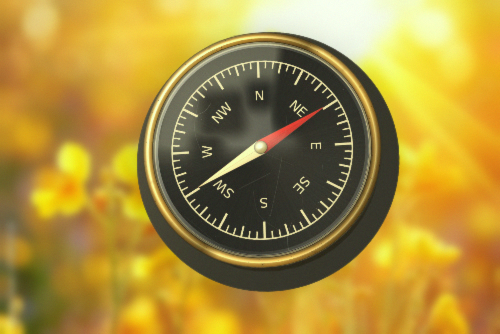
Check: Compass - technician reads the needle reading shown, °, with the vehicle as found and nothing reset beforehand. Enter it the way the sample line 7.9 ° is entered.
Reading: 60 °
